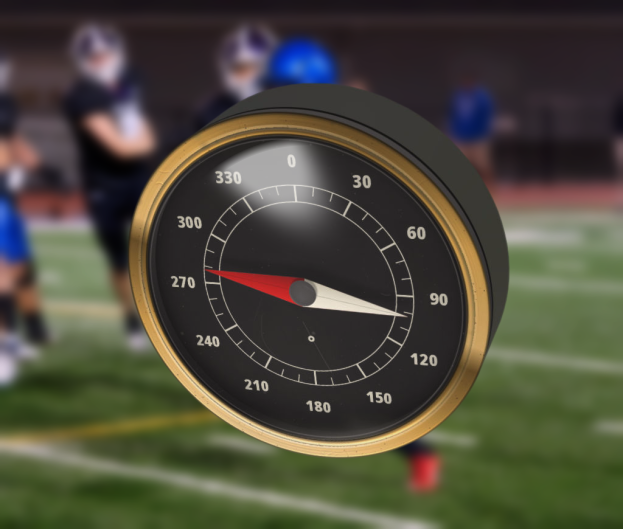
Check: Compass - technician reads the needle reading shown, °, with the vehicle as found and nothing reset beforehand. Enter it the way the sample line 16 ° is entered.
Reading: 280 °
